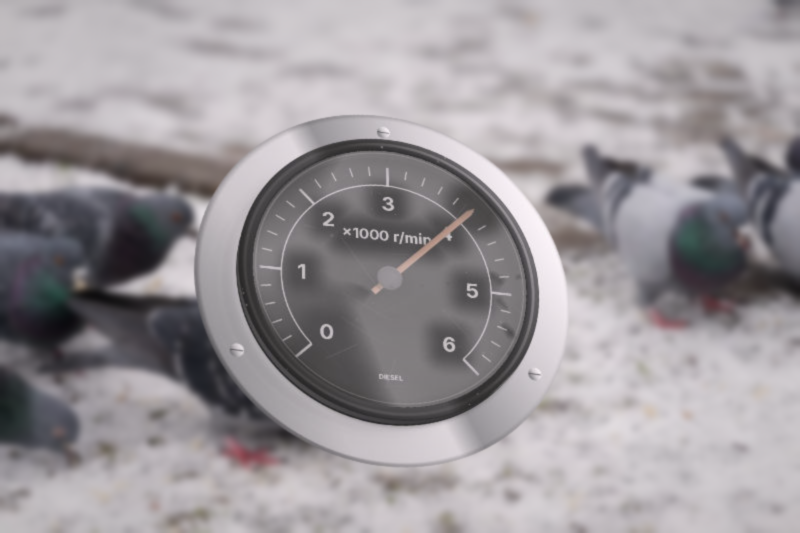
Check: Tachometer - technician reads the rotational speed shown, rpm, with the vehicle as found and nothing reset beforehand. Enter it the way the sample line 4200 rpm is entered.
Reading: 4000 rpm
